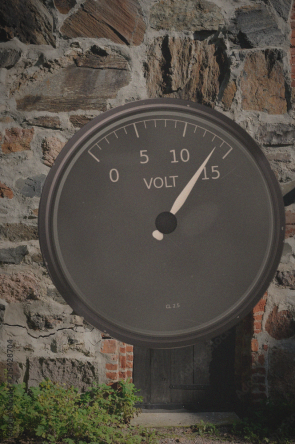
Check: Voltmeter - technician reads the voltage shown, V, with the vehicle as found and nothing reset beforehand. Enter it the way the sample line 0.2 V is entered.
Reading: 13.5 V
